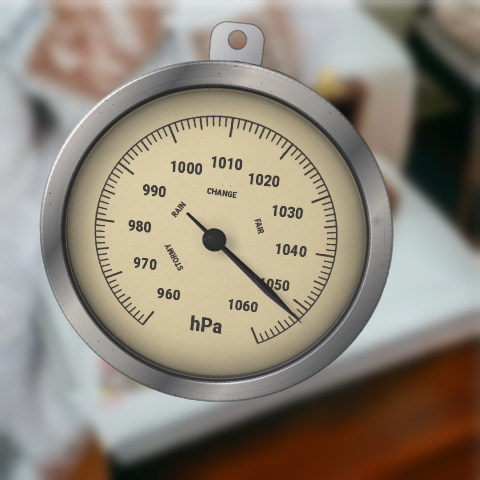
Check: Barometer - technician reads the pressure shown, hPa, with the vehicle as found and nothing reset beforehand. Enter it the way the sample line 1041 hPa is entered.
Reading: 1052 hPa
